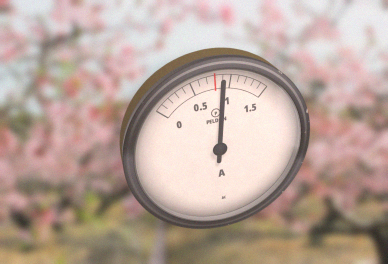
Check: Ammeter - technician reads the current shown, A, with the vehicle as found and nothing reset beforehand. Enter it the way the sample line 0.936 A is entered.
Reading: 0.9 A
